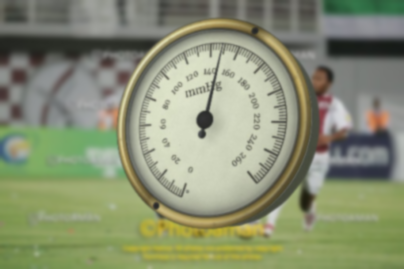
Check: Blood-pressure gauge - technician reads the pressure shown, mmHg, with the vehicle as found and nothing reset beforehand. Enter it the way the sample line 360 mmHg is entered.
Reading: 150 mmHg
